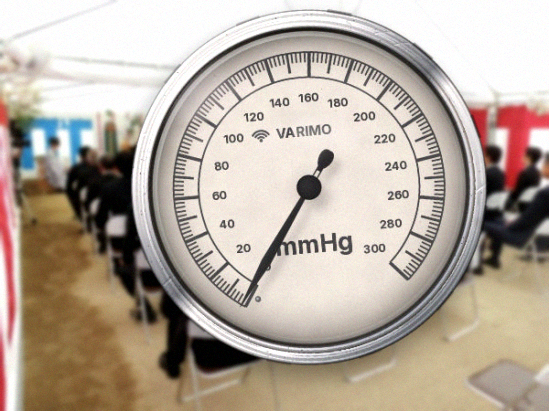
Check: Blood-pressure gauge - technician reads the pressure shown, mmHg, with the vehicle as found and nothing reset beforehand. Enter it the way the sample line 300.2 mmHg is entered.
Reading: 2 mmHg
